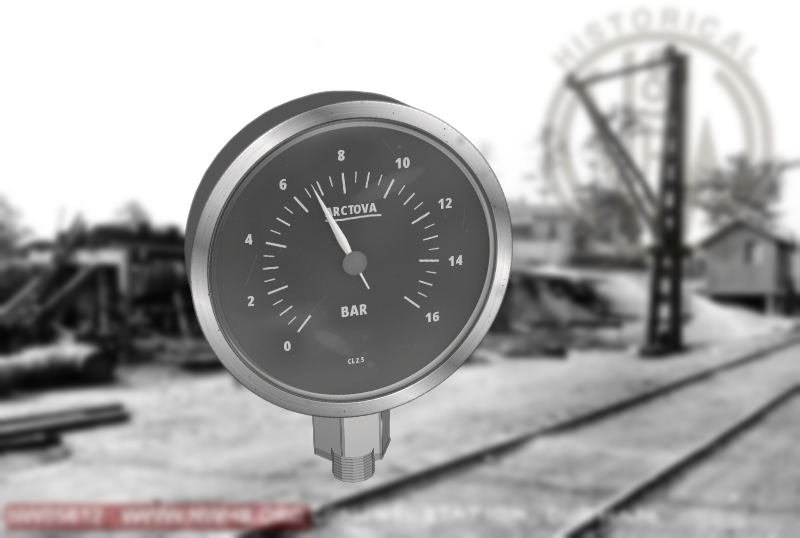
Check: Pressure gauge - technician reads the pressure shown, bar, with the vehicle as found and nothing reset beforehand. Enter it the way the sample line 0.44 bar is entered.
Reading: 6.75 bar
